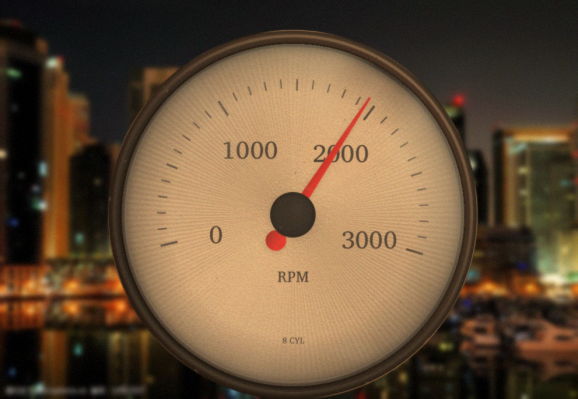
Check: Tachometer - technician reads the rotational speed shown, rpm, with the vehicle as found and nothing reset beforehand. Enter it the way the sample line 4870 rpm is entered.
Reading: 1950 rpm
